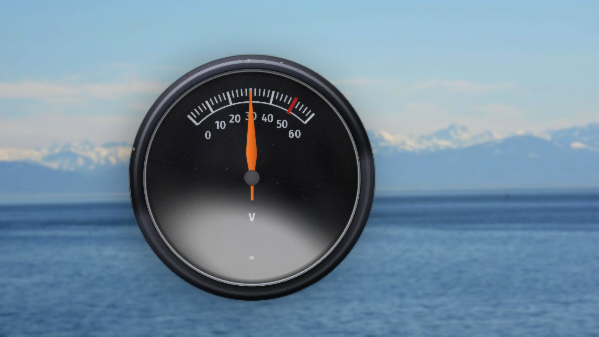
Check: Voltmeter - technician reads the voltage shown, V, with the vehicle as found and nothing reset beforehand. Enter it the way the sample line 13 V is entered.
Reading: 30 V
